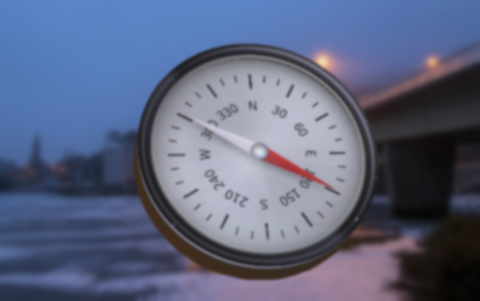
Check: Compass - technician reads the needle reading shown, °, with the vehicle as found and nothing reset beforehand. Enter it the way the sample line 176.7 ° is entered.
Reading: 120 °
